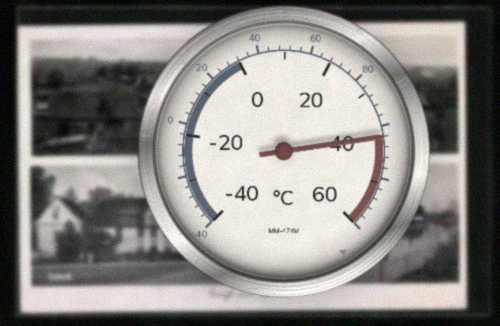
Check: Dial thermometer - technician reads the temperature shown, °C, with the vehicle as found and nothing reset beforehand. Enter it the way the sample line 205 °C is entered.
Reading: 40 °C
